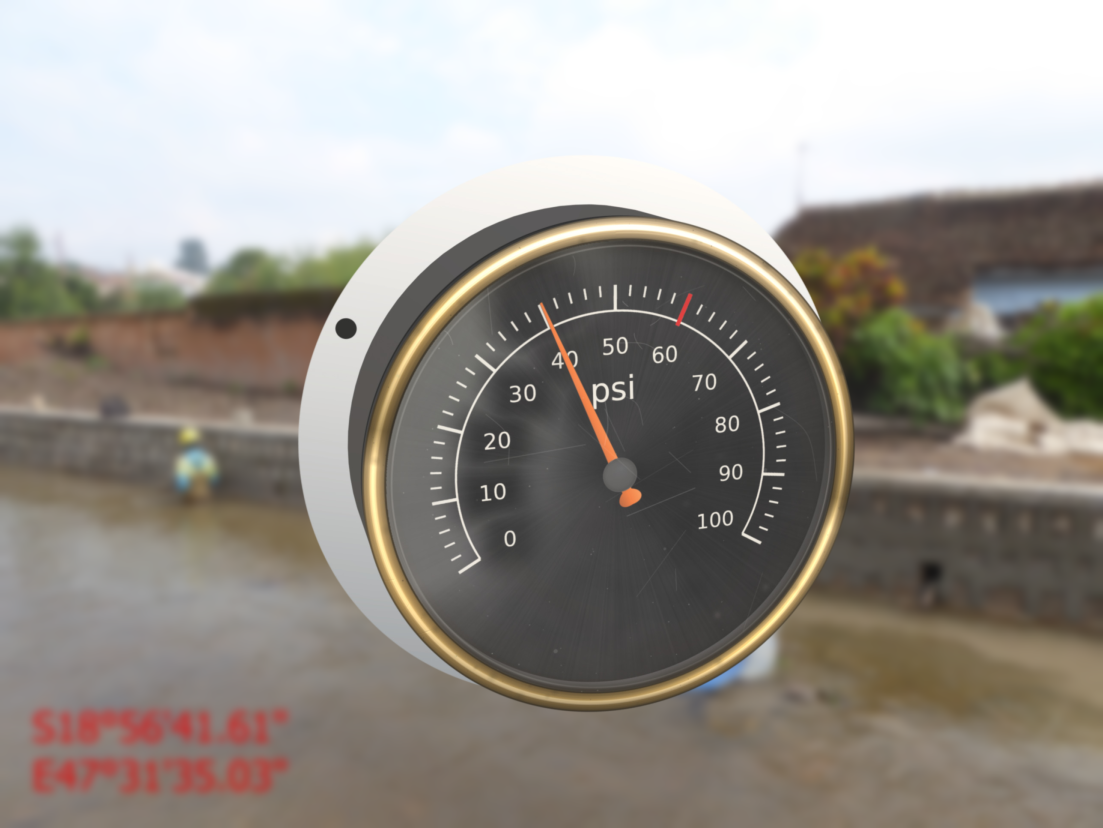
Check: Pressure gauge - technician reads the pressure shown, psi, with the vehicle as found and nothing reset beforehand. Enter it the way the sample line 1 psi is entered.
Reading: 40 psi
